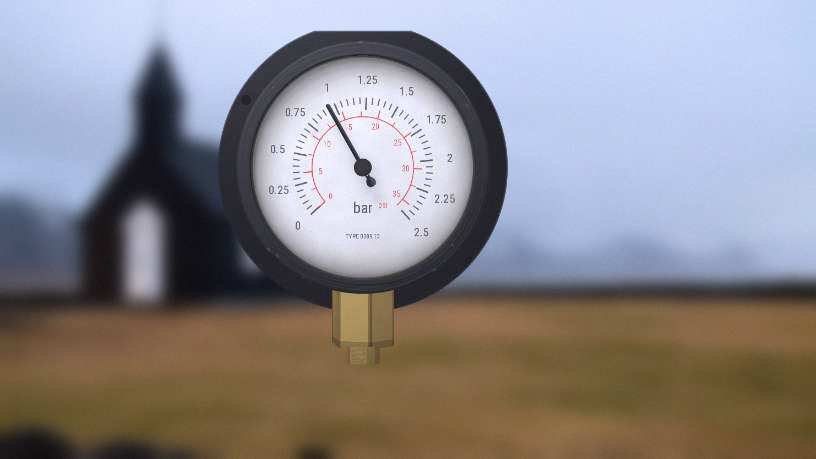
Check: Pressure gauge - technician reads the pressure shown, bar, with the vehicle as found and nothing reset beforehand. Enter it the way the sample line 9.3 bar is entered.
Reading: 0.95 bar
